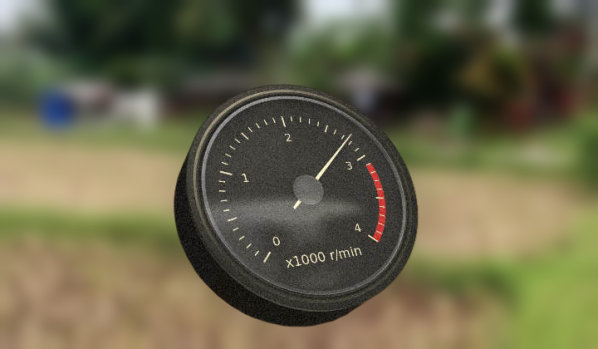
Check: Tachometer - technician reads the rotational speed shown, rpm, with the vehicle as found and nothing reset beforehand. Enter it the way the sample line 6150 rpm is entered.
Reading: 2750 rpm
